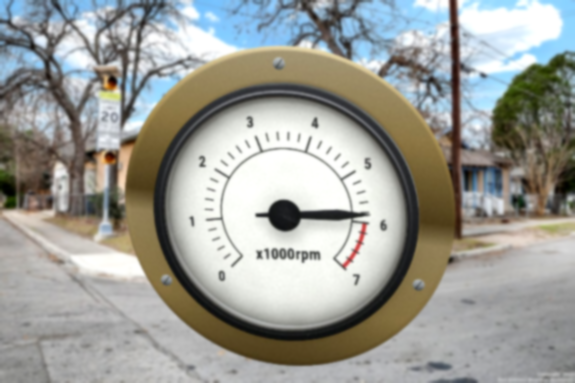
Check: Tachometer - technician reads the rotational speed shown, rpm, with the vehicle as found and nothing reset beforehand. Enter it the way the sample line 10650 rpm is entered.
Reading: 5800 rpm
